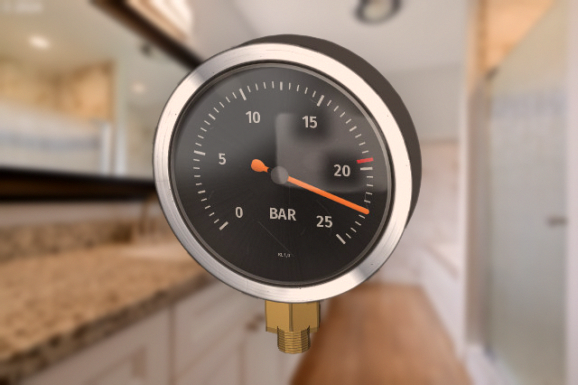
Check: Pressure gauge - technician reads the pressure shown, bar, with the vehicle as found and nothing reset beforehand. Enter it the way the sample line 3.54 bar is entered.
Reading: 22.5 bar
